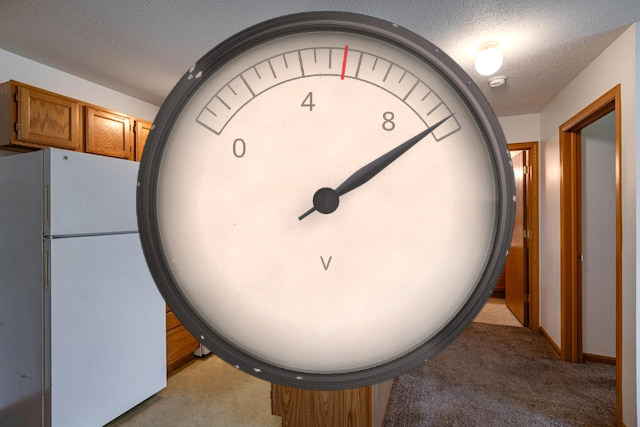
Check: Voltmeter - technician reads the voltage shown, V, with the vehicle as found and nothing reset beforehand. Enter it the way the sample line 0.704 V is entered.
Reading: 9.5 V
